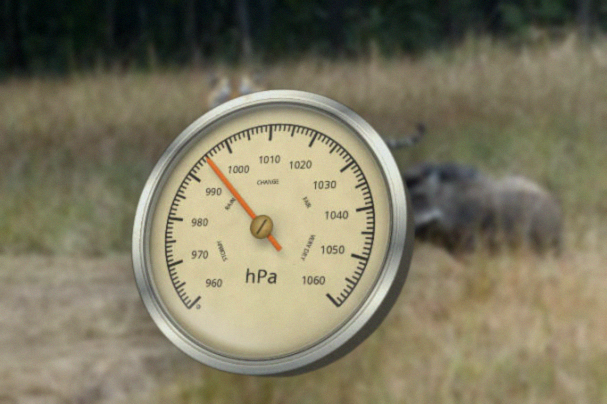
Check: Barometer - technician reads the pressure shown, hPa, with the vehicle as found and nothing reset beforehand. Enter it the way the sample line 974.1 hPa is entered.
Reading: 995 hPa
